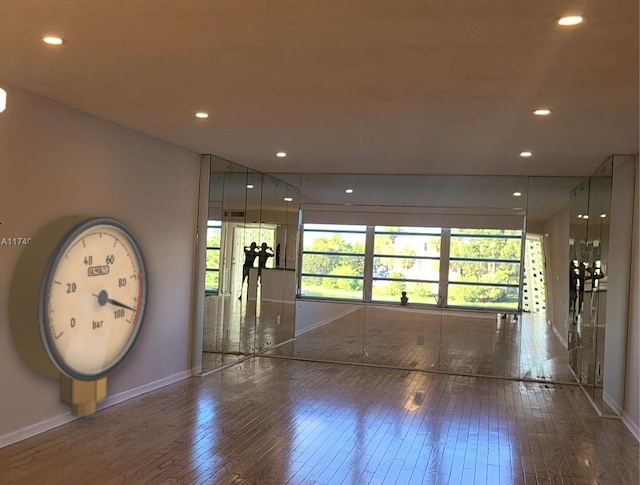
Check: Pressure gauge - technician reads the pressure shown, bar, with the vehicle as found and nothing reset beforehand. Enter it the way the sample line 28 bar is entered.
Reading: 95 bar
